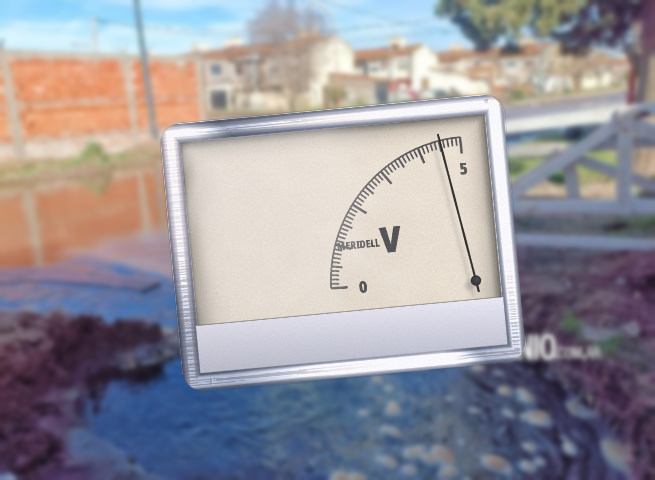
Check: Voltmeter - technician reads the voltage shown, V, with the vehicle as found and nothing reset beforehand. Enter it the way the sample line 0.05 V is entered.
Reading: 4.5 V
